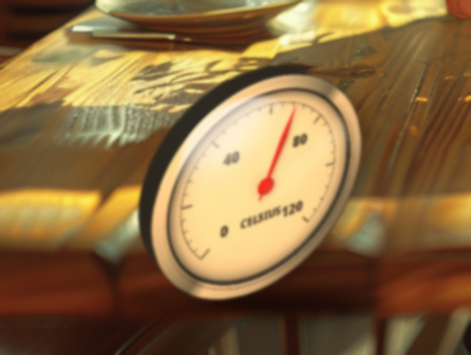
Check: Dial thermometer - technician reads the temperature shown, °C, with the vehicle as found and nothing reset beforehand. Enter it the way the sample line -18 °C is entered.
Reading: 68 °C
